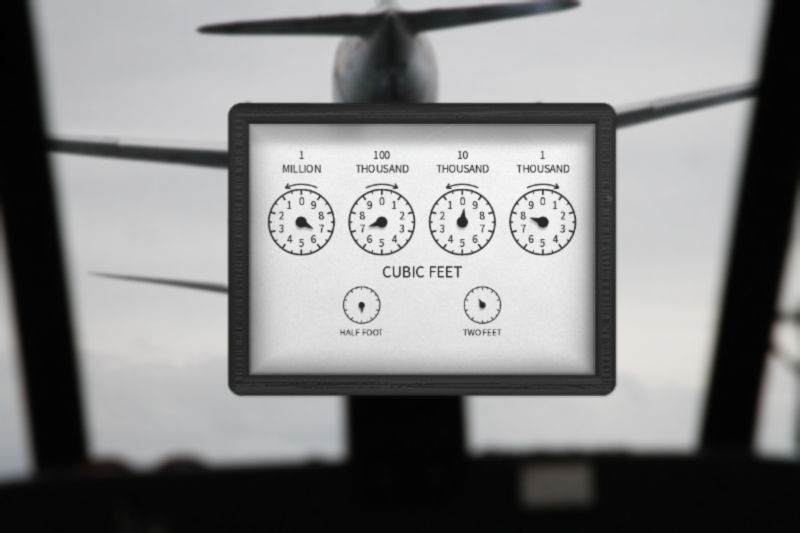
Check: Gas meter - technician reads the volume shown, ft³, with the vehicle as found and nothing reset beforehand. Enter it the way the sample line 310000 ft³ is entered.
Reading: 669800 ft³
